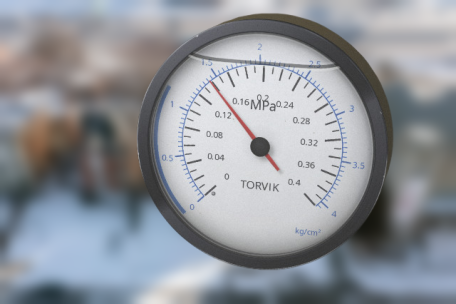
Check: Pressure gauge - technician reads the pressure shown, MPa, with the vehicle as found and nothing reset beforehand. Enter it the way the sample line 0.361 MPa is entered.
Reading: 0.14 MPa
